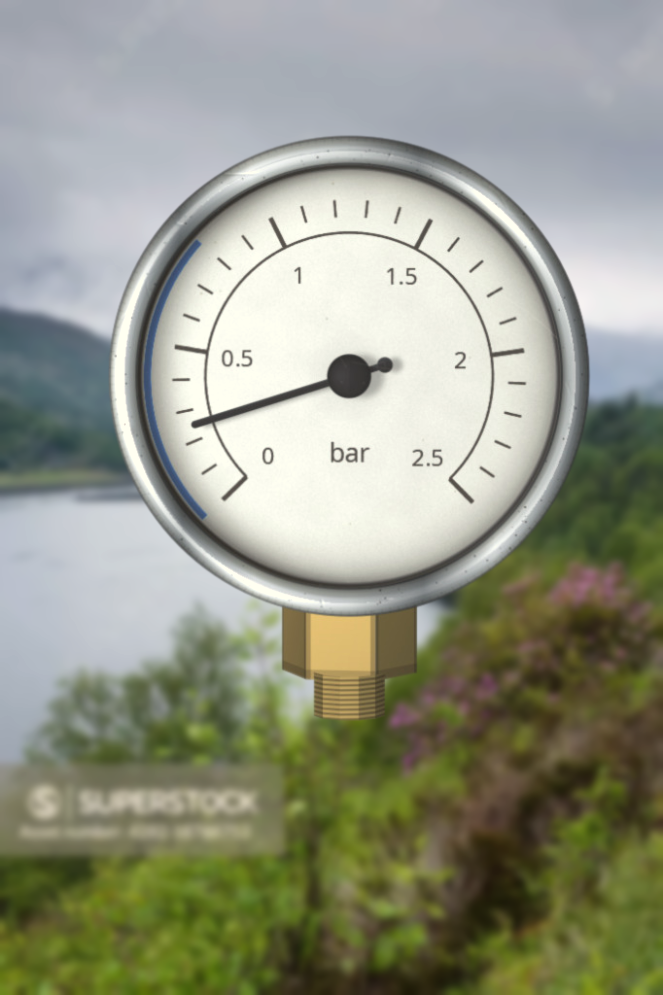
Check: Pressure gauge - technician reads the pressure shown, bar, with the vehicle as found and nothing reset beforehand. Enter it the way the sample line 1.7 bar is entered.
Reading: 0.25 bar
